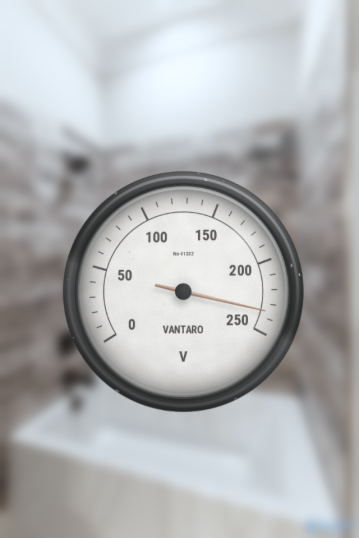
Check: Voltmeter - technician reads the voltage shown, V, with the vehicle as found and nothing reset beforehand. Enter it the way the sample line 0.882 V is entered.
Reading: 235 V
